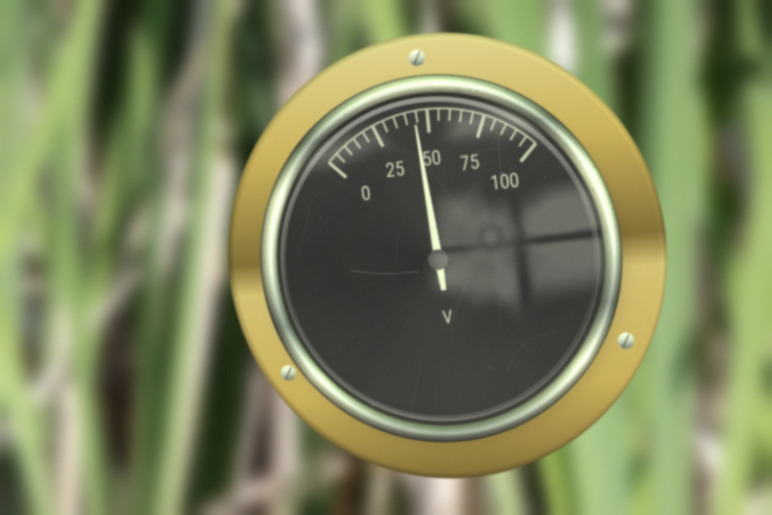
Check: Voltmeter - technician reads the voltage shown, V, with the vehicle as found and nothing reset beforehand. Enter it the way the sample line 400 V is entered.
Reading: 45 V
